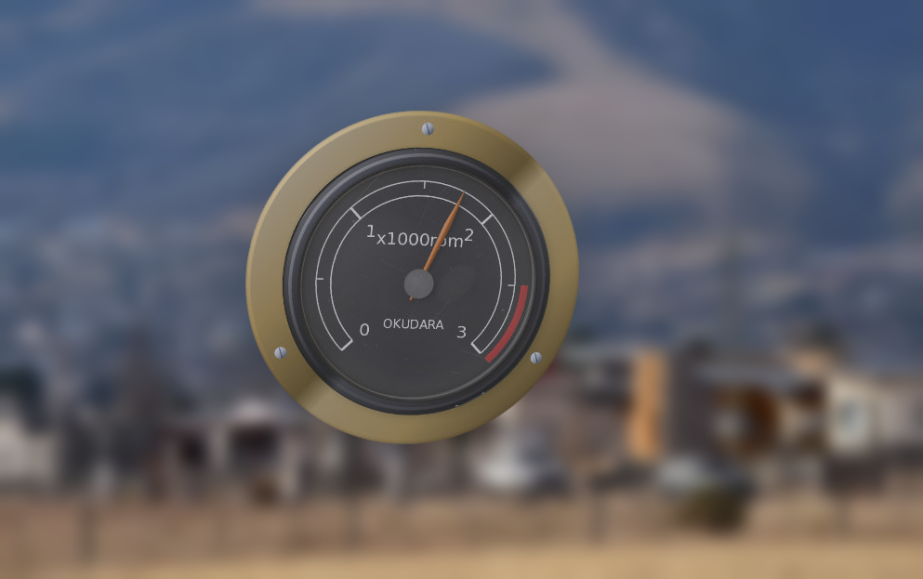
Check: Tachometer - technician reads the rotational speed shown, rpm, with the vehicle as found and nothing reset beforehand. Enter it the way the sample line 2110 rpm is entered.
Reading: 1750 rpm
